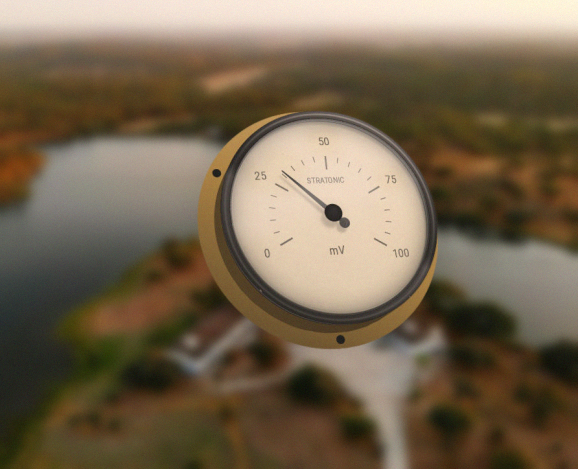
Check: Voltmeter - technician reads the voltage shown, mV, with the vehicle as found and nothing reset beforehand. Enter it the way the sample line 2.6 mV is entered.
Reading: 30 mV
